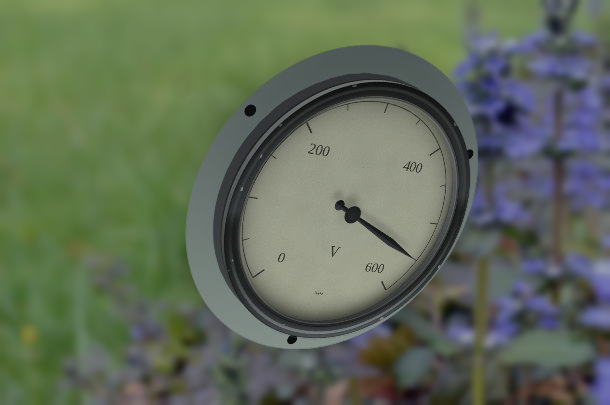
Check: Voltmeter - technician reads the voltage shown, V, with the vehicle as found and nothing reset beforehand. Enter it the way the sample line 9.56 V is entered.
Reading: 550 V
